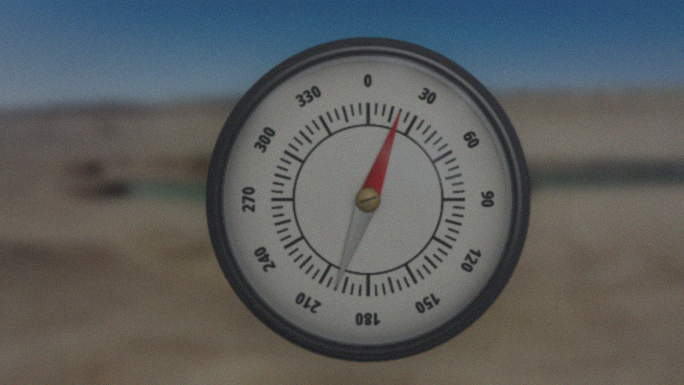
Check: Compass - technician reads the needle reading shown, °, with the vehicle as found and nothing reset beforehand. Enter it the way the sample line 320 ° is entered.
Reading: 20 °
